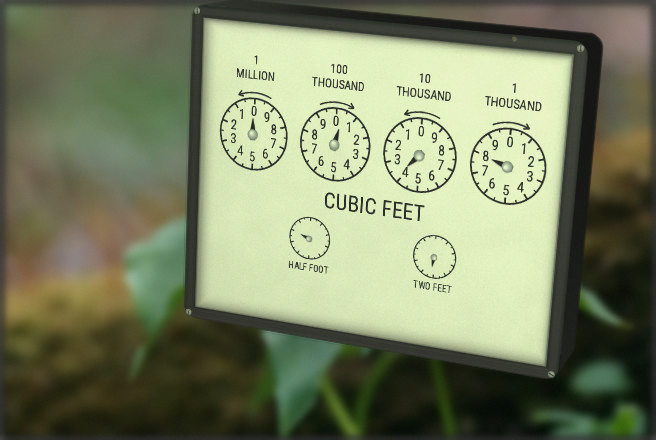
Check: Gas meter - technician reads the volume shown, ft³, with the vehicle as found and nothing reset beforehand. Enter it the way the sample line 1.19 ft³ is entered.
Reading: 3800 ft³
